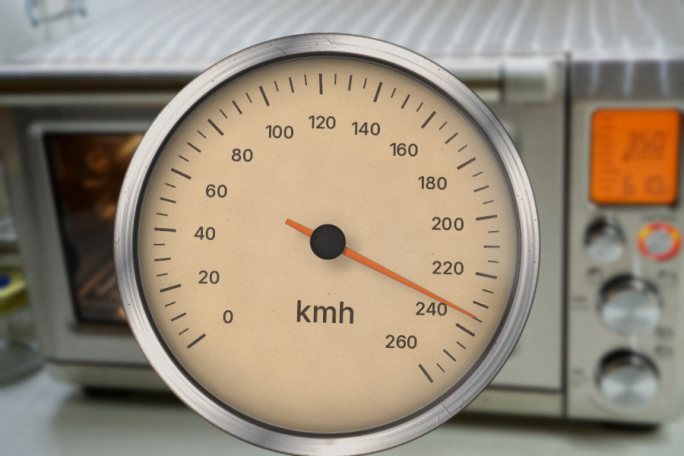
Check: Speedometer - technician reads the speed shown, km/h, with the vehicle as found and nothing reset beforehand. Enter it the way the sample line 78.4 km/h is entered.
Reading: 235 km/h
